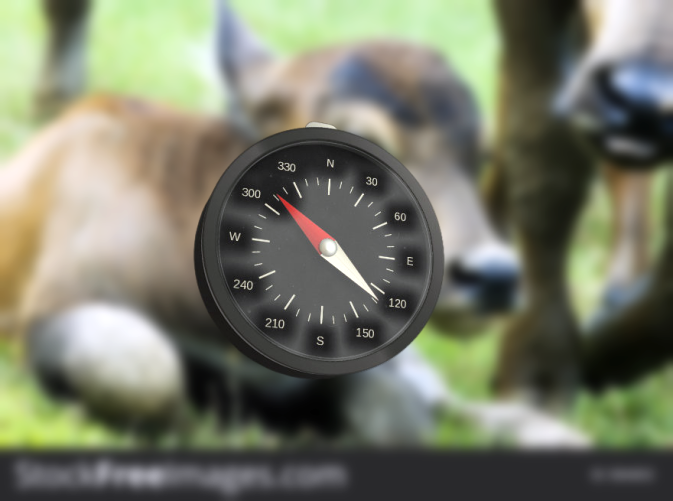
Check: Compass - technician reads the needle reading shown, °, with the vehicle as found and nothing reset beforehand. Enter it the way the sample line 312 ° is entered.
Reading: 310 °
